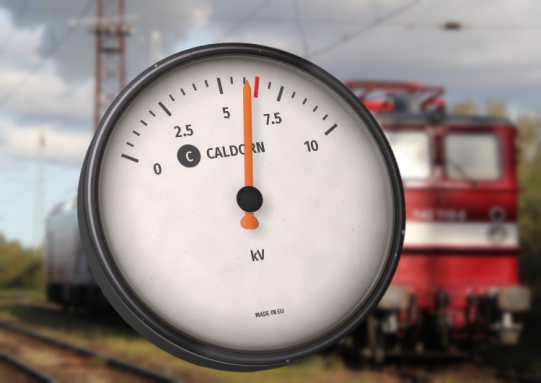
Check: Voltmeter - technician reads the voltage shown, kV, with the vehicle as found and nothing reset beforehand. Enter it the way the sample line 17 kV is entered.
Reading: 6 kV
